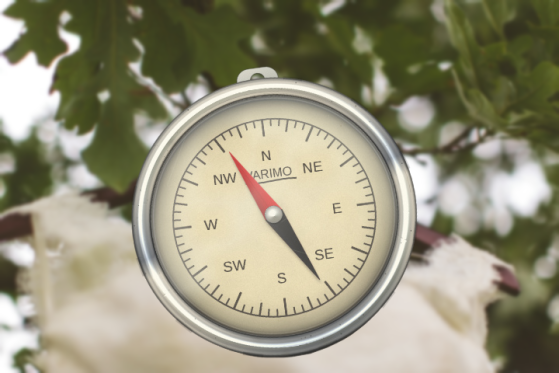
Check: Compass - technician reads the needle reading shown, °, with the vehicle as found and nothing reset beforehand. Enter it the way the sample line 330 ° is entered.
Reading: 332.5 °
